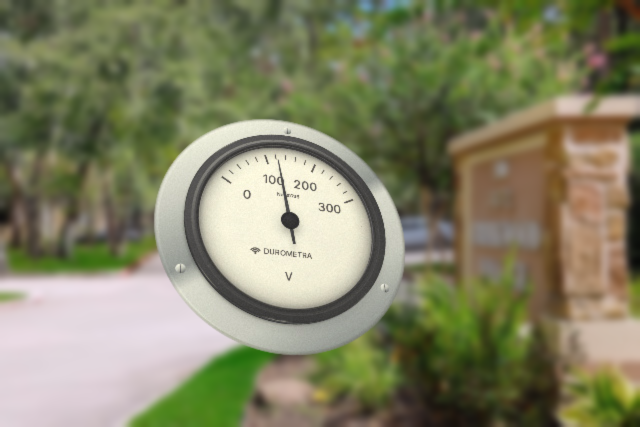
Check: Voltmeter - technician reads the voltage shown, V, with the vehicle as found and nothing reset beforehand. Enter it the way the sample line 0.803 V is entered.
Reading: 120 V
